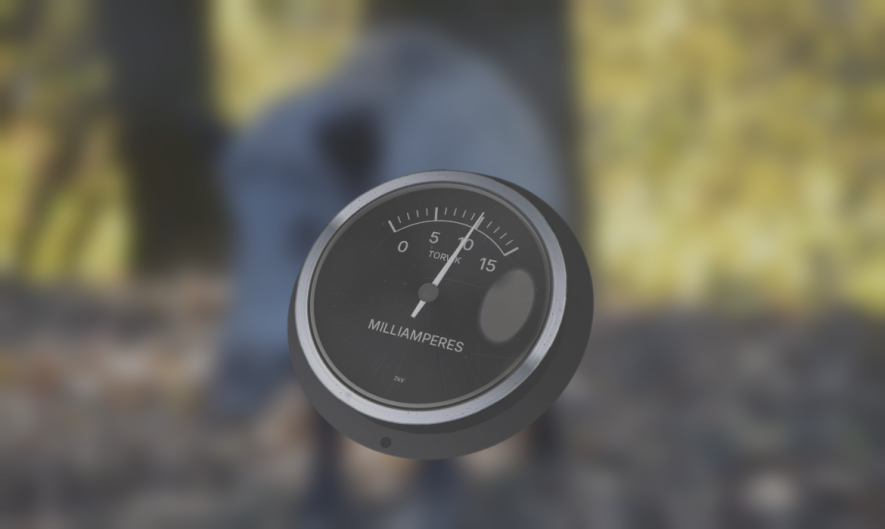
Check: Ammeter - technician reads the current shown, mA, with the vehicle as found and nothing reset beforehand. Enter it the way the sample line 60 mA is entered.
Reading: 10 mA
